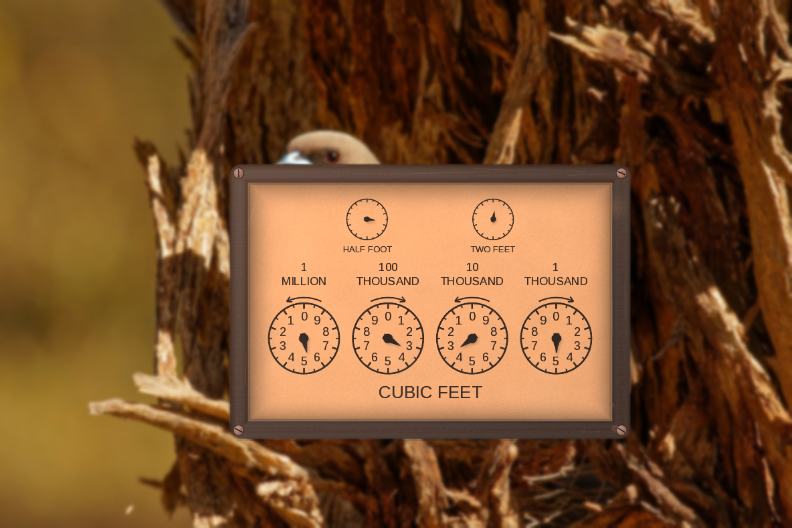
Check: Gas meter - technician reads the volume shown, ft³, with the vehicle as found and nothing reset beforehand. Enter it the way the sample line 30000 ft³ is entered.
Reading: 533500 ft³
